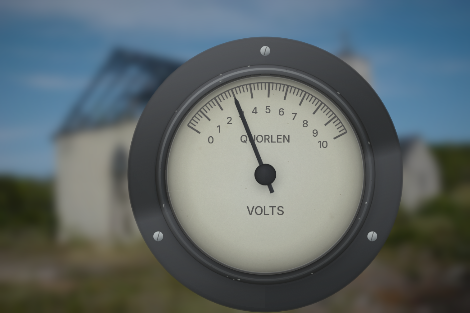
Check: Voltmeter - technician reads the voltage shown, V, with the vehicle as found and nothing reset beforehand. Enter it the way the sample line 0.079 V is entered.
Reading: 3 V
